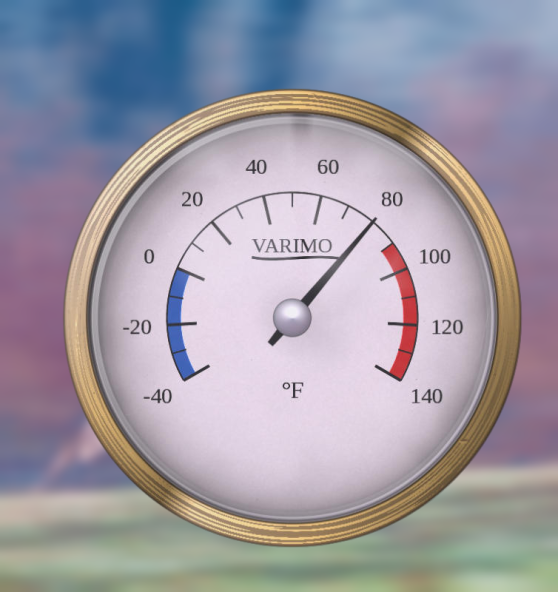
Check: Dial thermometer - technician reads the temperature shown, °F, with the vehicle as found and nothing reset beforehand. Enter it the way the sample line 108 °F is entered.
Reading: 80 °F
